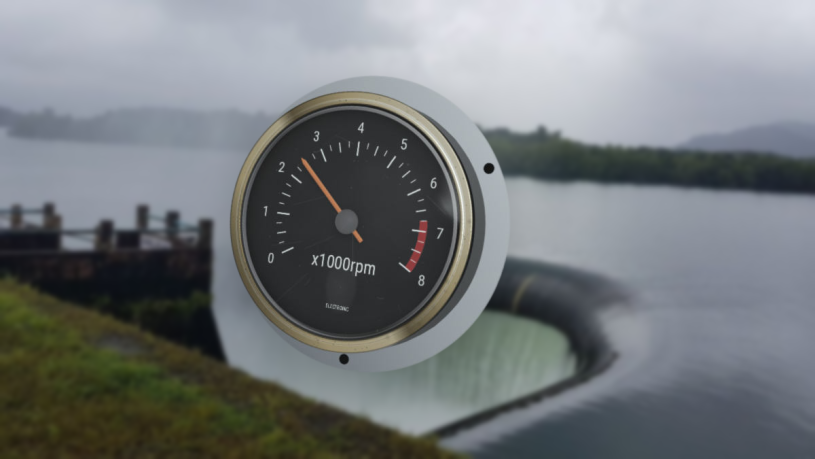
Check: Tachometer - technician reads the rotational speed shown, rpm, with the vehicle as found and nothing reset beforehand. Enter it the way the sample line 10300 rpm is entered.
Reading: 2500 rpm
